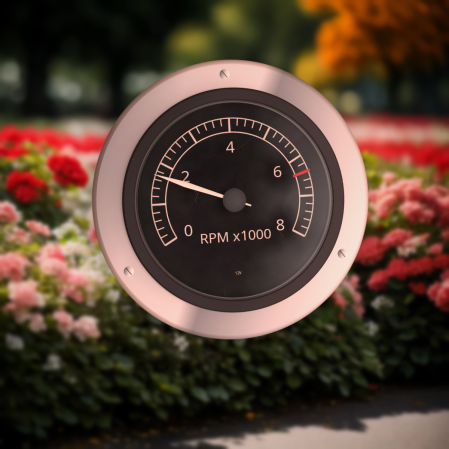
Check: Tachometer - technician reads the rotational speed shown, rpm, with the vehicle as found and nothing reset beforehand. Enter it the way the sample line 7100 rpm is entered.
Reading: 1700 rpm
